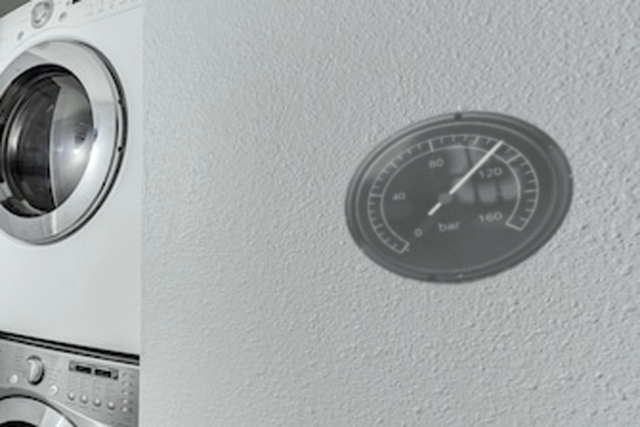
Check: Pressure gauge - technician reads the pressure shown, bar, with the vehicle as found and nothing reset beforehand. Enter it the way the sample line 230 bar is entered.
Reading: 110 bar
